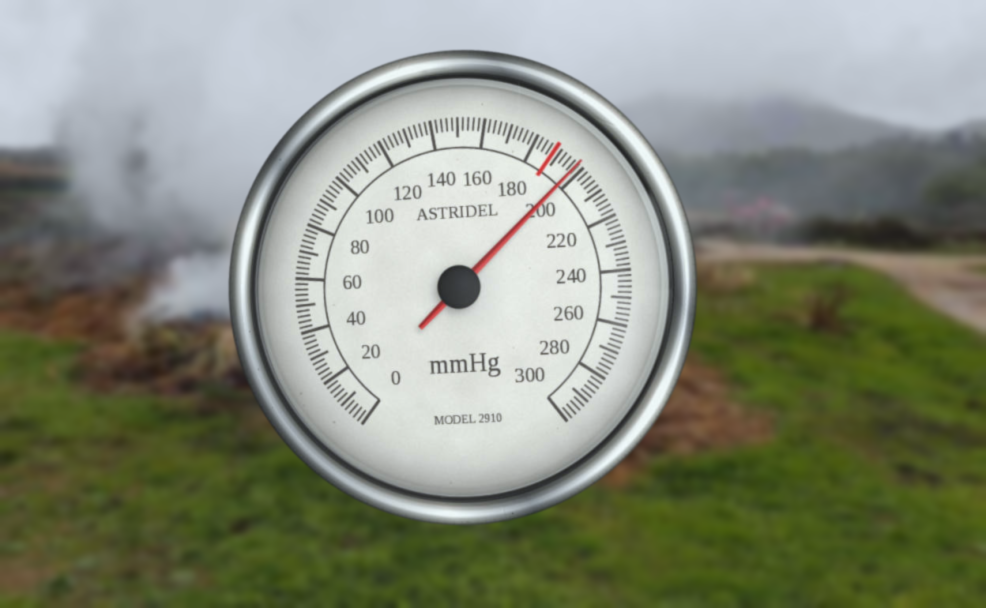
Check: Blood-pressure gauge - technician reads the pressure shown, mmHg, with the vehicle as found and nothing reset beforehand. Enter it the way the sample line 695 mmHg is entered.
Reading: 198 mmHg
